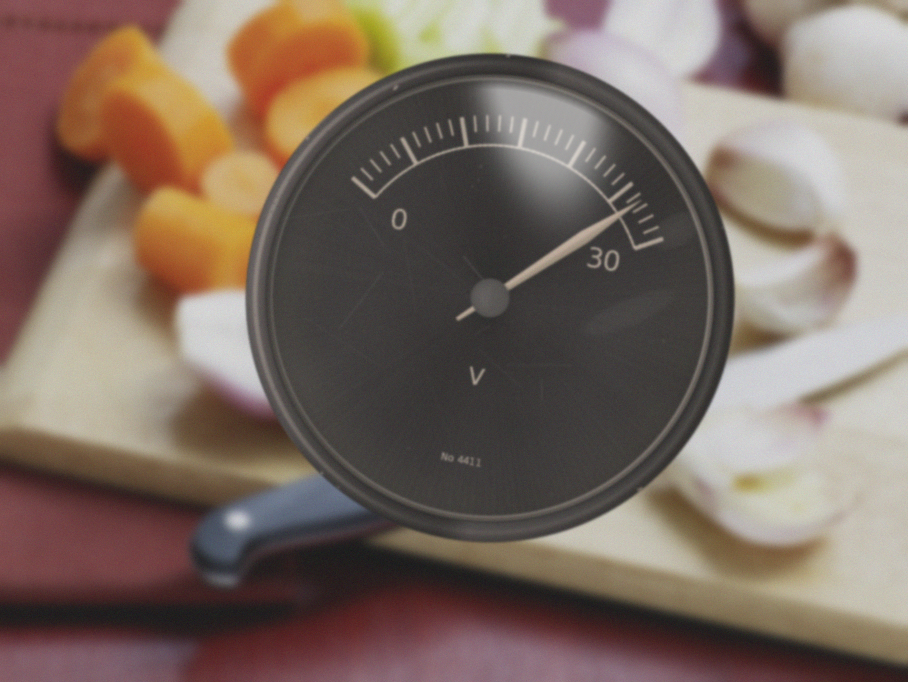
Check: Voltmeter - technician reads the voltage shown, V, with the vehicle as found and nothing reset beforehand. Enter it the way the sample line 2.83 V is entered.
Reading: 26.5 V
